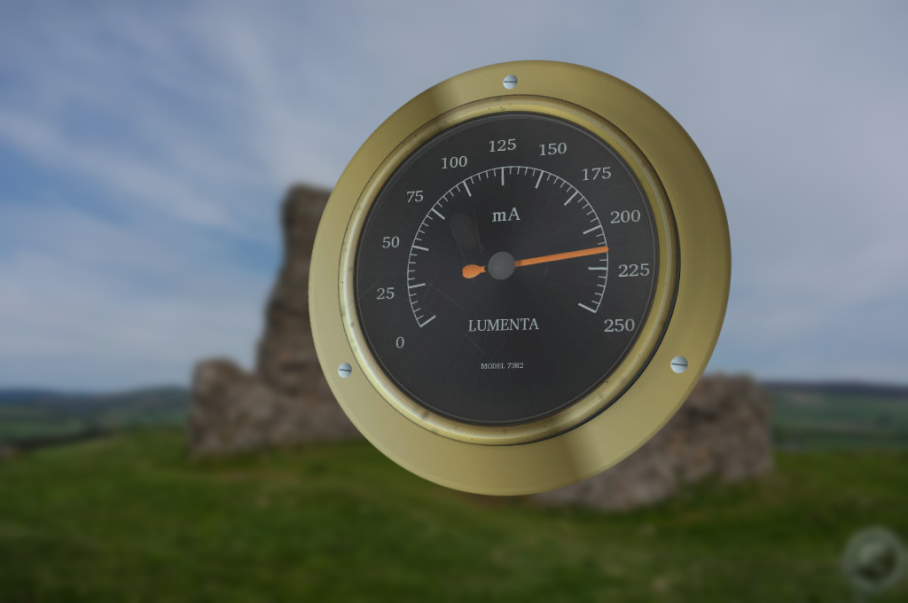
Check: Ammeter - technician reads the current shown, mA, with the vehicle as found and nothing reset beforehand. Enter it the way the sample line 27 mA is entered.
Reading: 215 mA
